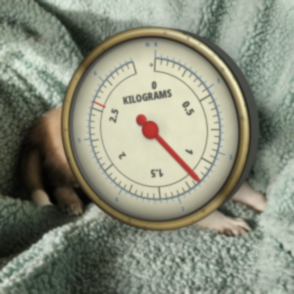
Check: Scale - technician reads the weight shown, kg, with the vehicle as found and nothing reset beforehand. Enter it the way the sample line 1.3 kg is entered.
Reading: 1.15 kg
